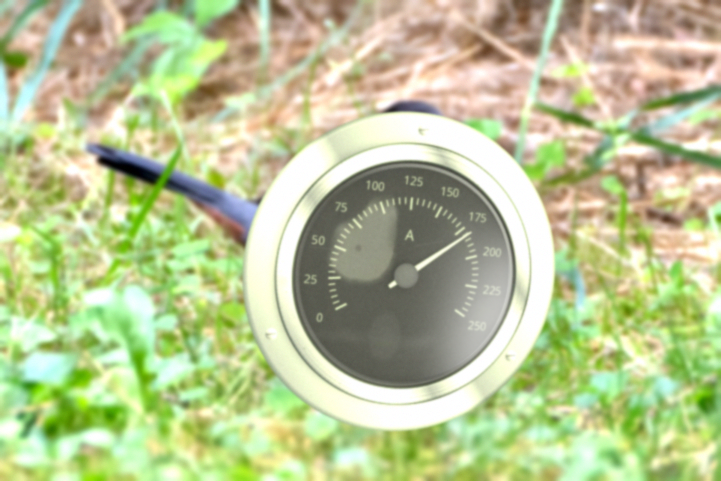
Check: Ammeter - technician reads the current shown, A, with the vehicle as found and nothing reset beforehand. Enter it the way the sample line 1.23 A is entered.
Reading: 180 A
